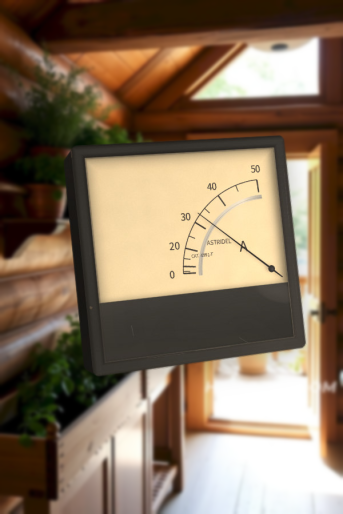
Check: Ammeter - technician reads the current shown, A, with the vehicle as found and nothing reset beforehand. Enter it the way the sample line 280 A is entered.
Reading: 32.5 A
